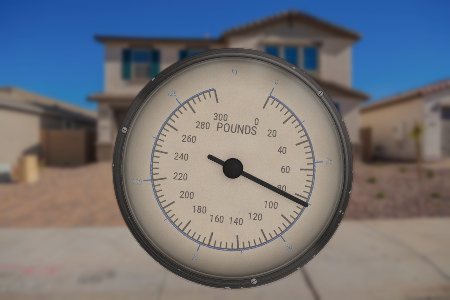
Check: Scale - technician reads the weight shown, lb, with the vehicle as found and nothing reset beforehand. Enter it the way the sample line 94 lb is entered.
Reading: 84 lb
